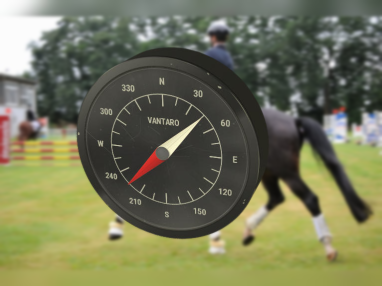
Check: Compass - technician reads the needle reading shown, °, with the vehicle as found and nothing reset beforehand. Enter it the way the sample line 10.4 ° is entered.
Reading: 225 °
